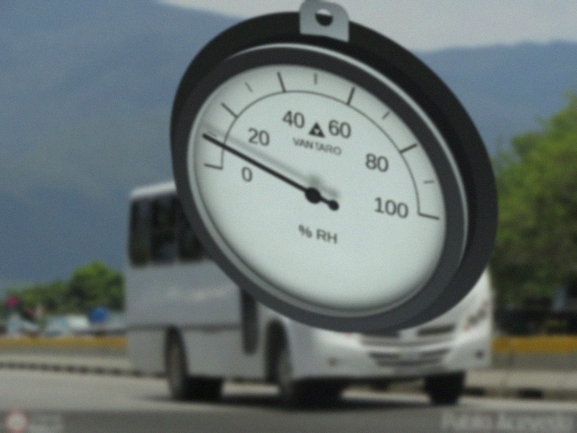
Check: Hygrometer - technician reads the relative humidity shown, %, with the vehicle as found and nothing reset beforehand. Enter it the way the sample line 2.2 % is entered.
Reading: 10 %
